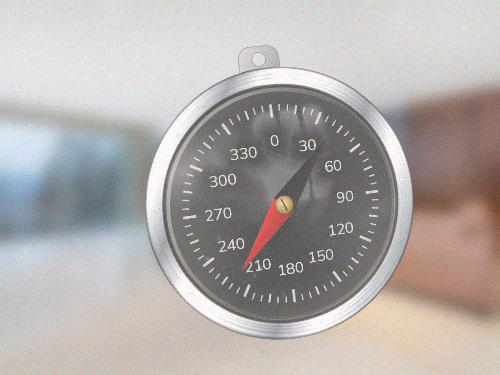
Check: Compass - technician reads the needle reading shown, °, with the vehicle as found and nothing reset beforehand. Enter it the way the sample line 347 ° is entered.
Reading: 220 °
